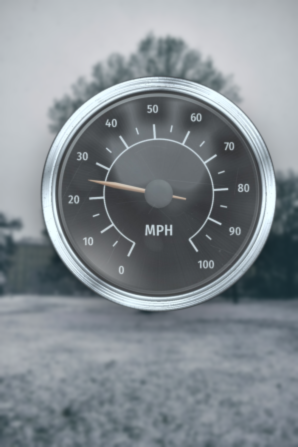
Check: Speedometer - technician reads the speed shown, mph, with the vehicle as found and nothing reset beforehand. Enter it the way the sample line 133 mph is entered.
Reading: 25 mph
